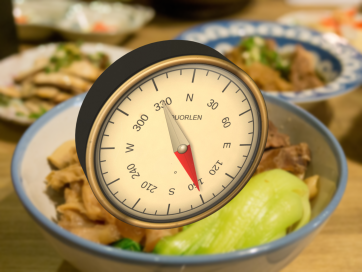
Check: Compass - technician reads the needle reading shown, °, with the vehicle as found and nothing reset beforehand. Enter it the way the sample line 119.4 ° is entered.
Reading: 150 °
